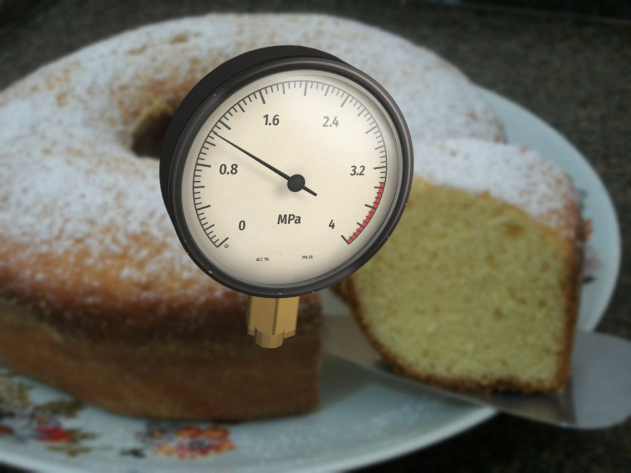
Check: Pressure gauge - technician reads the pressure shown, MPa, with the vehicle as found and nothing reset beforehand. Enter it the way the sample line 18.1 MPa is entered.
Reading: 1.1 MPa
